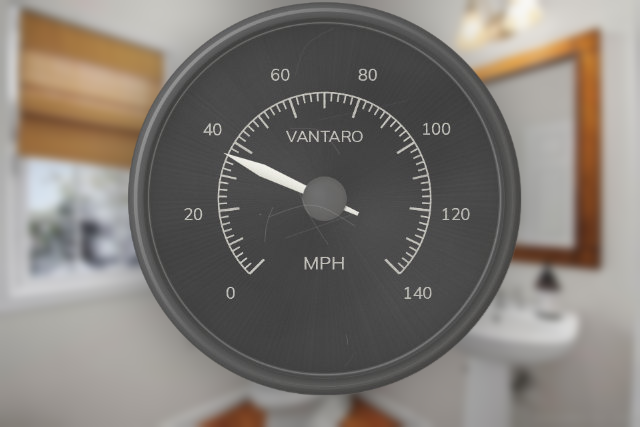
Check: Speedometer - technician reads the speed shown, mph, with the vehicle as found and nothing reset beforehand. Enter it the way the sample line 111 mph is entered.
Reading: 36 mph
